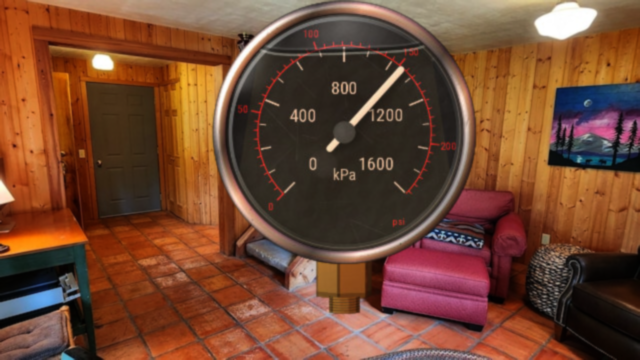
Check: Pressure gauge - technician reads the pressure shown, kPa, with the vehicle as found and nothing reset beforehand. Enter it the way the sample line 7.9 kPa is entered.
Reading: 1050 kPa
